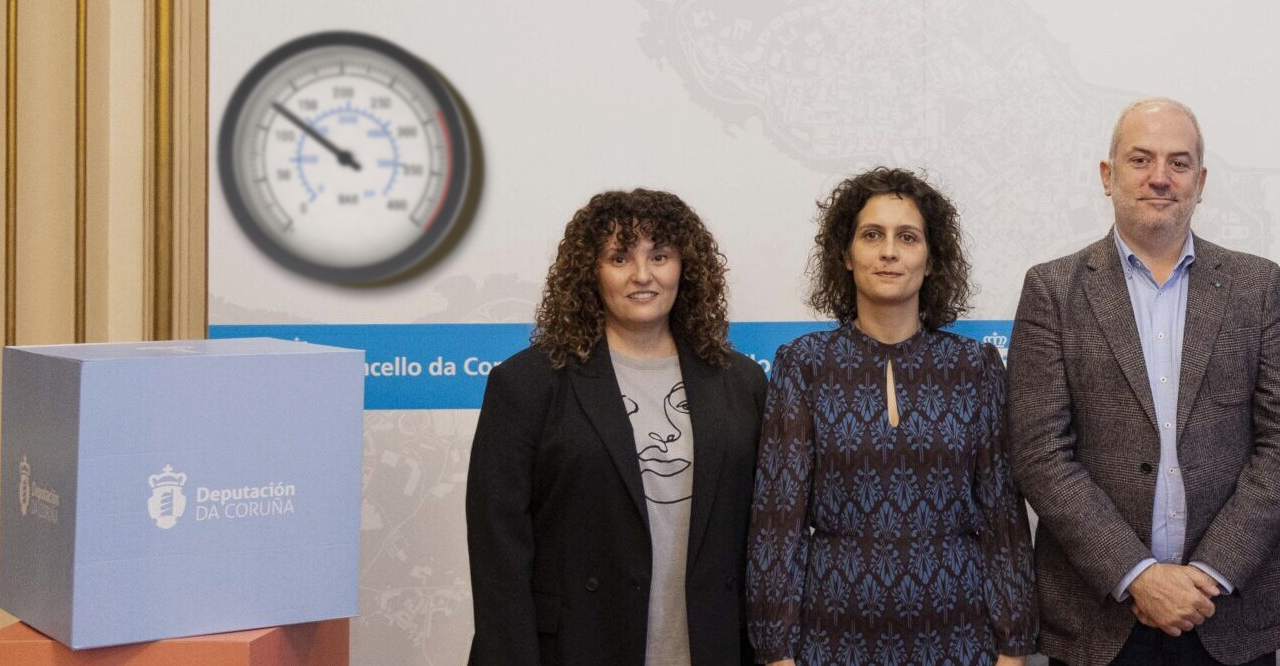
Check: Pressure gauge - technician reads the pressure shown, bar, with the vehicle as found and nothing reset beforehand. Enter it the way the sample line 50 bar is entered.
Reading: 125 bar
